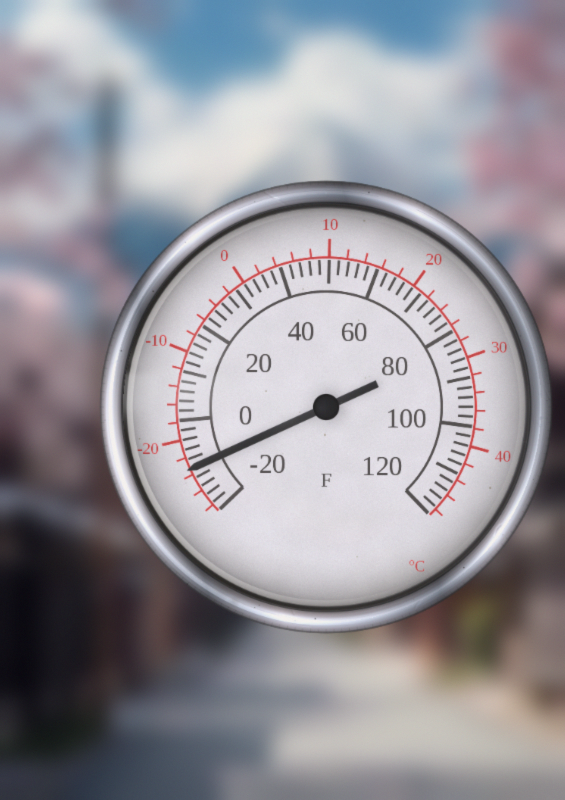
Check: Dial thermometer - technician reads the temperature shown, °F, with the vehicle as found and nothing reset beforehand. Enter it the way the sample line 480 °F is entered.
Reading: -10 °F
